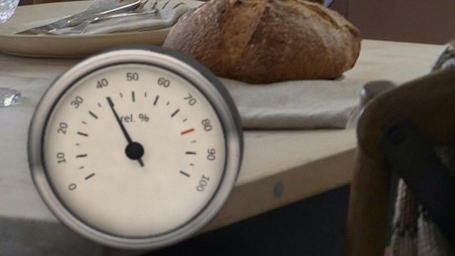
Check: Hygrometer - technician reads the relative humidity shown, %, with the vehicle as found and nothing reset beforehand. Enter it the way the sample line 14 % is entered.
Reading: 40 %
